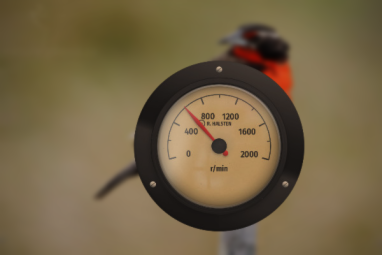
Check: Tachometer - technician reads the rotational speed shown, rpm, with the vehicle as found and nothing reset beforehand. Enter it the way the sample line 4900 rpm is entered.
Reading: 600 rpm
